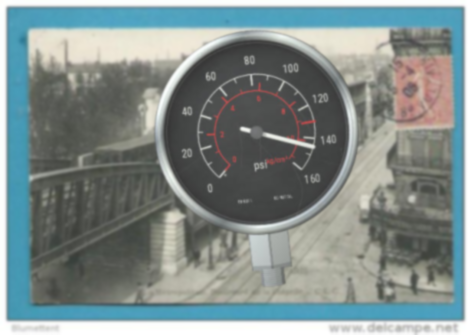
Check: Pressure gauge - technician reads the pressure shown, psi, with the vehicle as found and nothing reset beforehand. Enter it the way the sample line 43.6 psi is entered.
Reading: 145 psi
